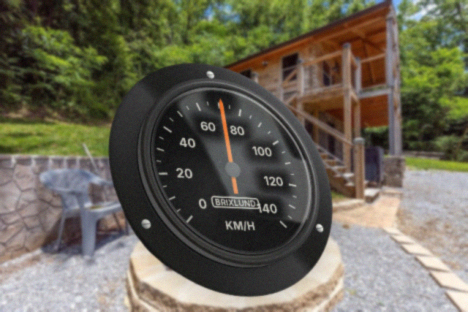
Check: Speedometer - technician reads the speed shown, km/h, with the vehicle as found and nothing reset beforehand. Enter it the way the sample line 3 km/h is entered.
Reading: 70 km/h
